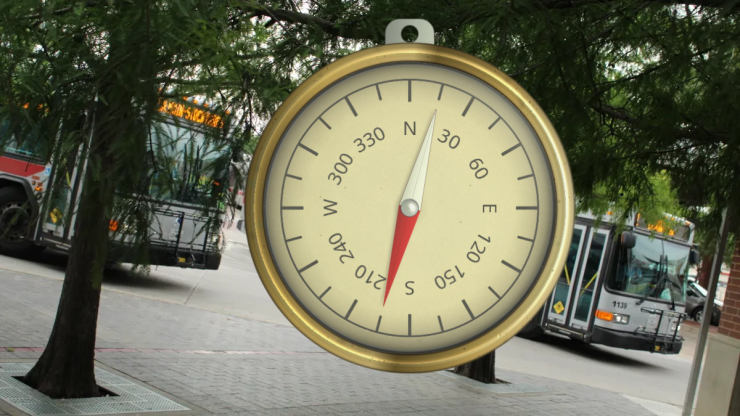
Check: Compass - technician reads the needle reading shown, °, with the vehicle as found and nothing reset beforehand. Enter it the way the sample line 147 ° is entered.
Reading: 195 °
